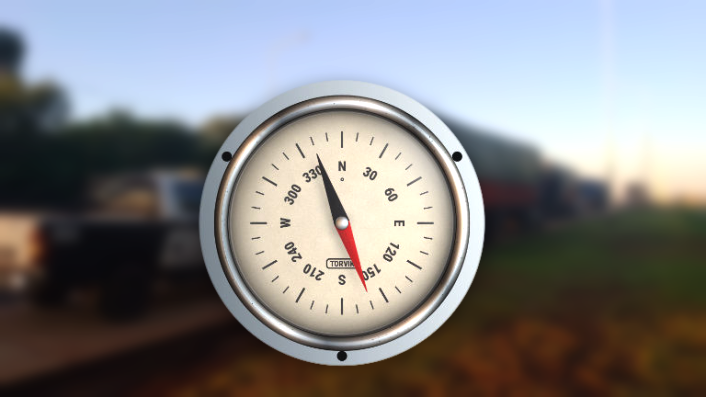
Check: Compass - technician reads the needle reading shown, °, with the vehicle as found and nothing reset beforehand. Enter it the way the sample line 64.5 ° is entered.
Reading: 160 °
